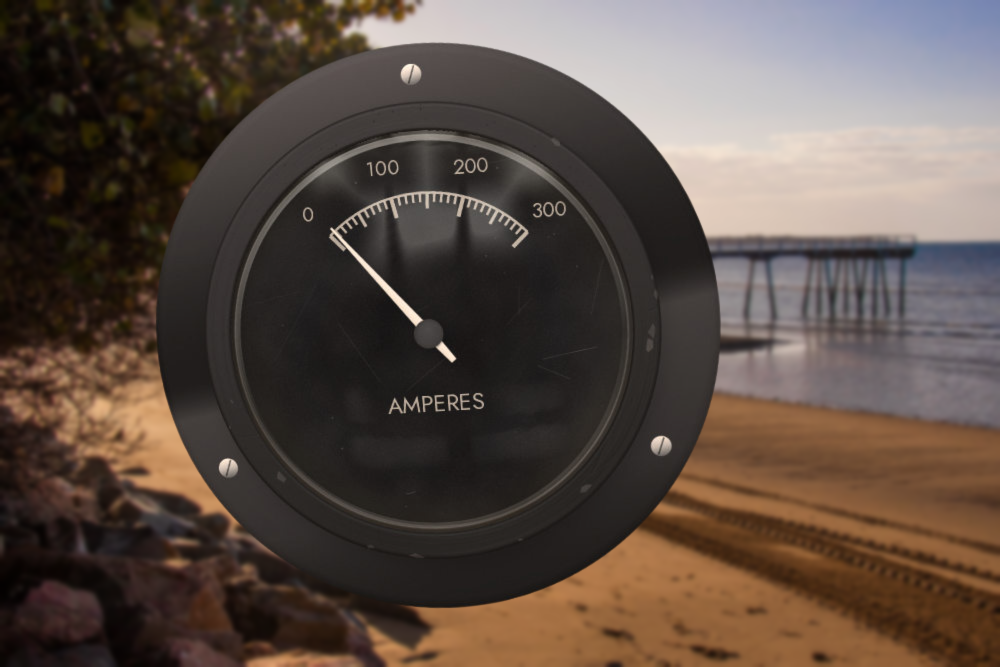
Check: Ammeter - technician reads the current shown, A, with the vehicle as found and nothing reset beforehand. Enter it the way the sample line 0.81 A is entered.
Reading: 10 A
